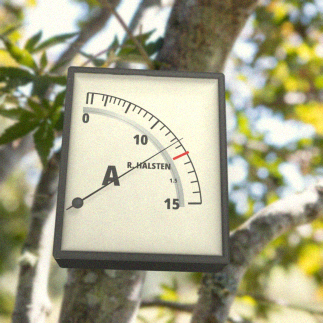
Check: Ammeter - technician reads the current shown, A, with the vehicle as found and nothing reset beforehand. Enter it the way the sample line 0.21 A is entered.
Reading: 11.75 A
